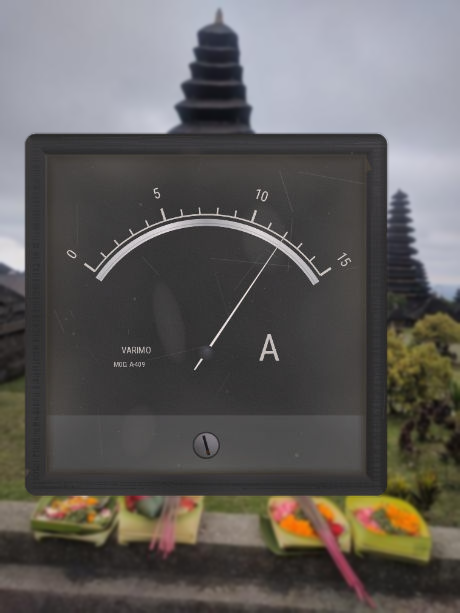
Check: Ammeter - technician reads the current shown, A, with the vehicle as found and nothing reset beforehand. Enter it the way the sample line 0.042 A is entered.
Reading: 12 A
